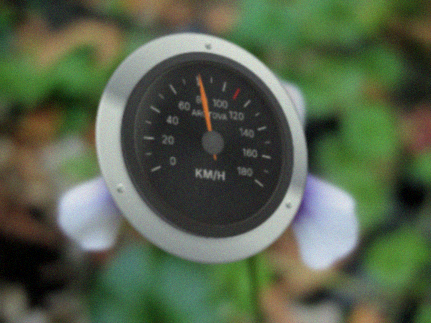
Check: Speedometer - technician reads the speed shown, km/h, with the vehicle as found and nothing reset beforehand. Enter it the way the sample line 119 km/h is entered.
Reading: 80 km/h
